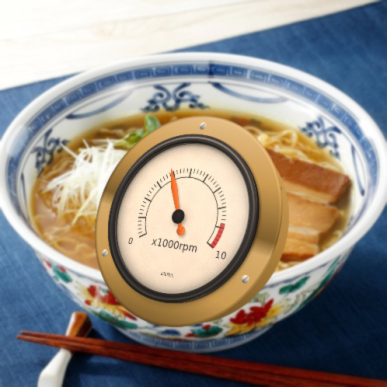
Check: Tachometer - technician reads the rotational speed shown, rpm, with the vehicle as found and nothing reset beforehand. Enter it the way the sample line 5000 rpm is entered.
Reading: 4000 rpm
